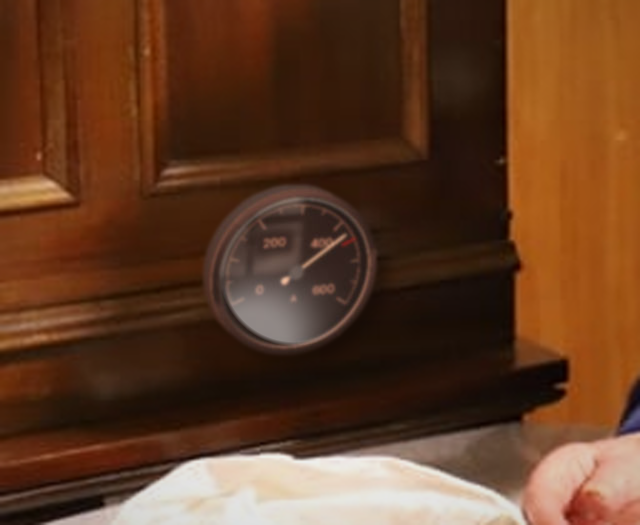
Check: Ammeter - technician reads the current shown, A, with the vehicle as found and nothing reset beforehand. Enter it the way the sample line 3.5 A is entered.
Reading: 425 A
